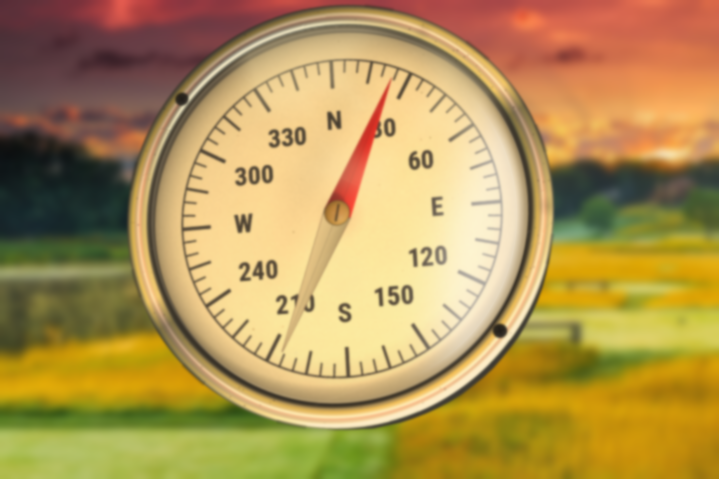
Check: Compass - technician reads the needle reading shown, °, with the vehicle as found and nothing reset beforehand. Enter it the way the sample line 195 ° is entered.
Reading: 25 °
